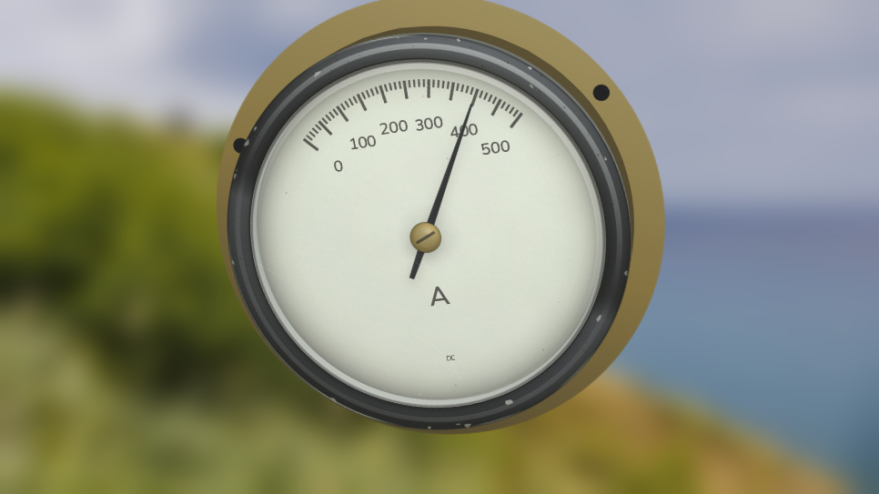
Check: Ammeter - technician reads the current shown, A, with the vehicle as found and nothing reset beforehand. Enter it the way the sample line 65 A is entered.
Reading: 400 A
